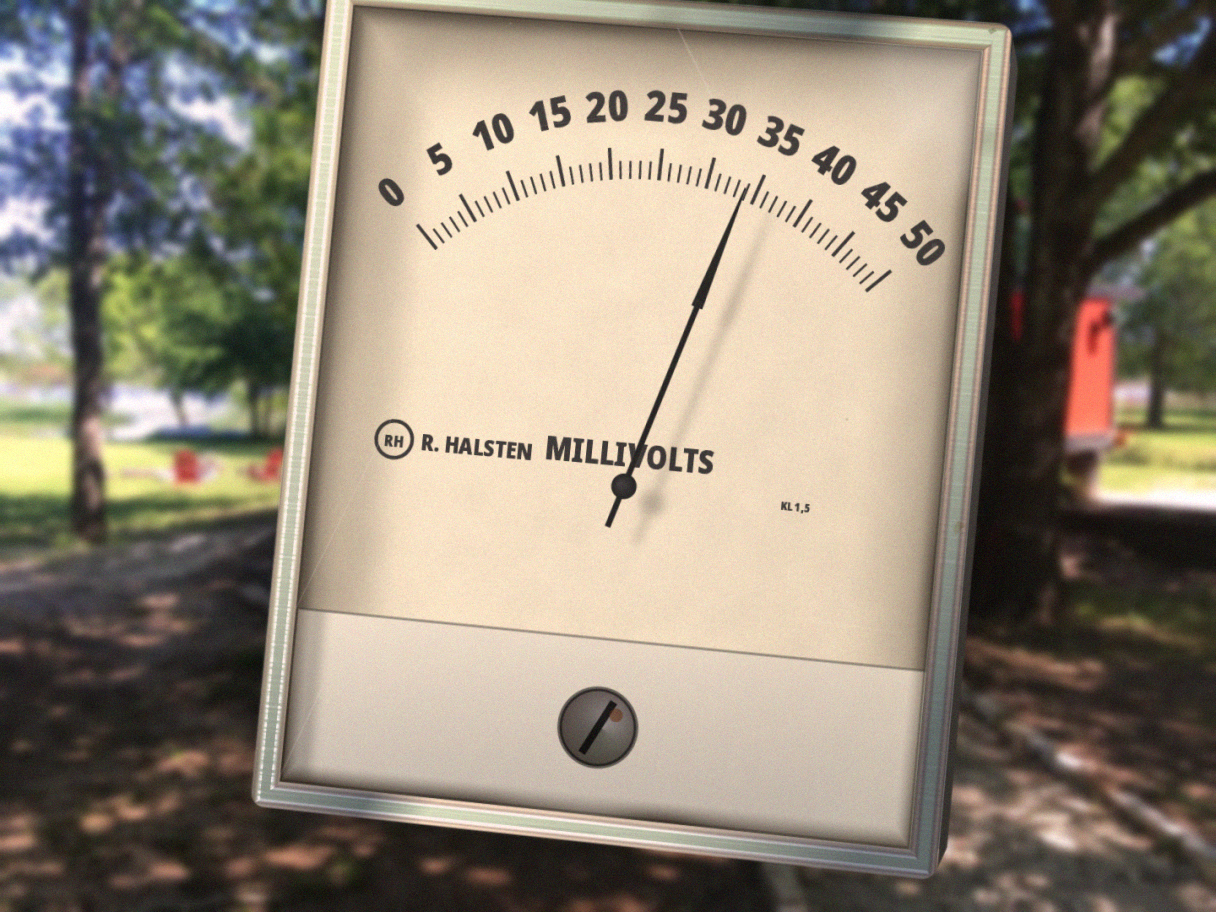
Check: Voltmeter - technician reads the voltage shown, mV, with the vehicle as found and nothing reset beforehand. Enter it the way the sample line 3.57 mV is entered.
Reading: 34 mV
